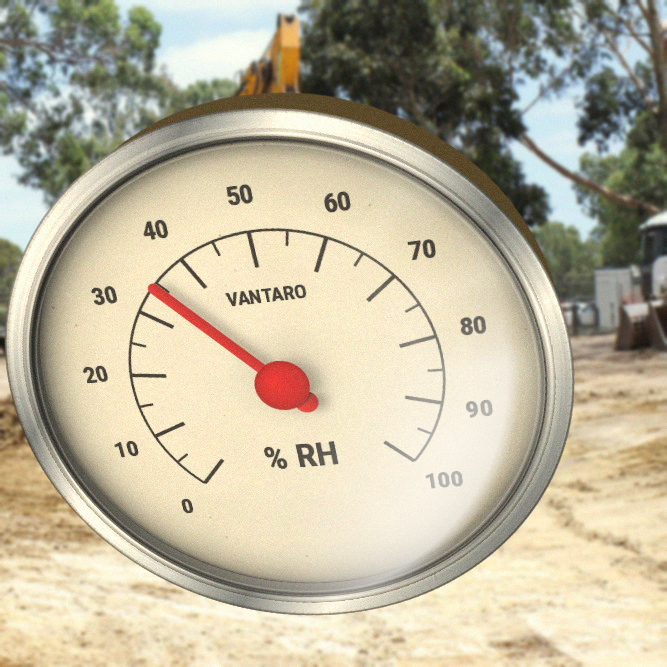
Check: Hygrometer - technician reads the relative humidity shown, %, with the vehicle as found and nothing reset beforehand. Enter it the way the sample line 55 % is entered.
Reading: 35 %
